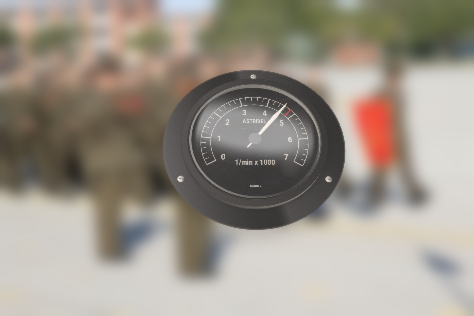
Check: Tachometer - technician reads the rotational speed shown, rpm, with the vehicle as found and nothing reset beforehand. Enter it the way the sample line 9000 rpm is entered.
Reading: 4600 rpm
